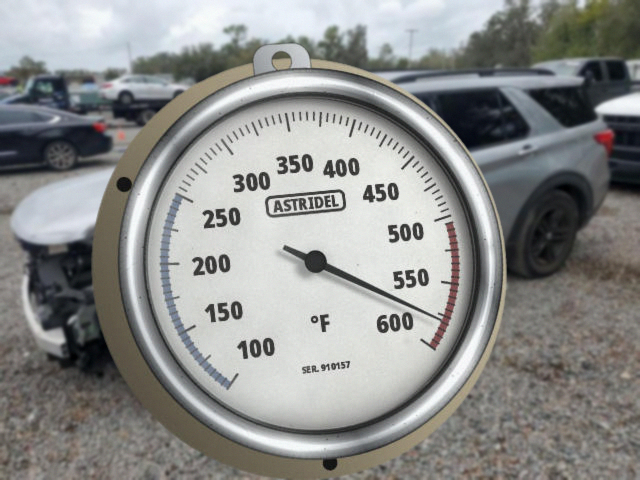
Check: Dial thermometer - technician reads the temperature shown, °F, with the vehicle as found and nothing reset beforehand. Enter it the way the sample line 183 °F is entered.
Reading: 580 °F
